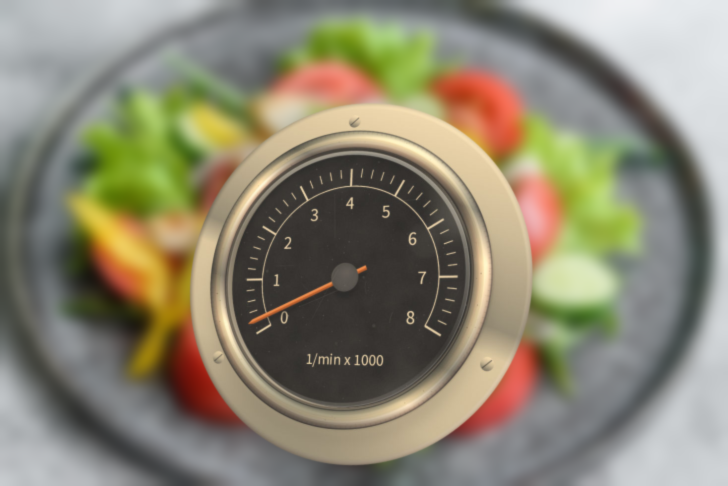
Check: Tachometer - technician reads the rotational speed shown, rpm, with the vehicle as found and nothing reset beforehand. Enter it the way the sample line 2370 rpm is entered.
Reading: 200 rpm
